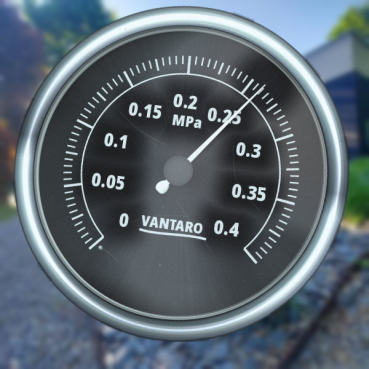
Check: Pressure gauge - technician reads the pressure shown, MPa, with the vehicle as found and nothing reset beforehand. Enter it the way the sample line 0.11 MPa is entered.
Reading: 0.26 MPa
